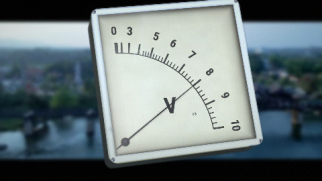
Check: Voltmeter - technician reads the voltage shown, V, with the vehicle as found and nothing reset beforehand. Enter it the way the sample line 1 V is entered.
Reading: 8 V
